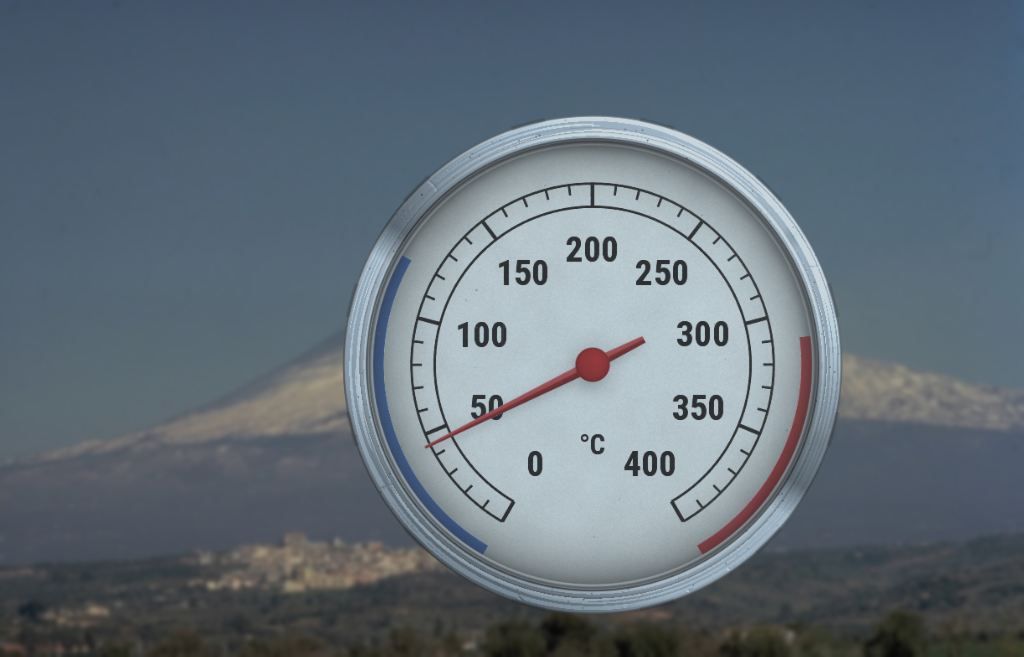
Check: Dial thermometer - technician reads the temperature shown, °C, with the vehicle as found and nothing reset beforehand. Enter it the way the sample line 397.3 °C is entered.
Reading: 45 °C
